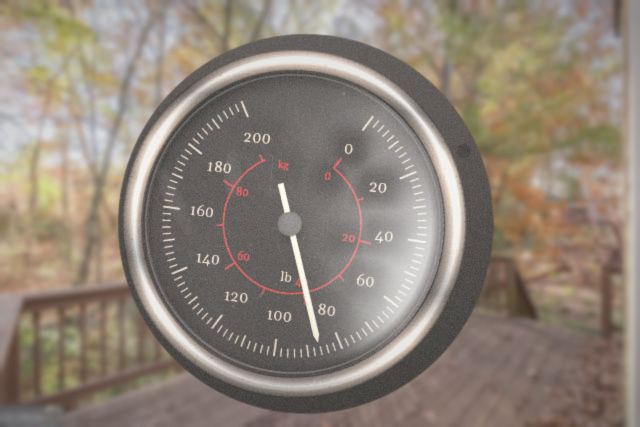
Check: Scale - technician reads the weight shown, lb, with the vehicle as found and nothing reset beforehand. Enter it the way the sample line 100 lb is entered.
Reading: 86 lb
